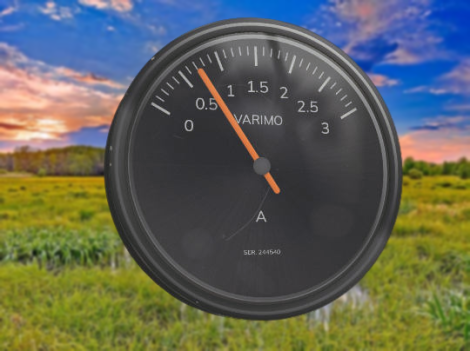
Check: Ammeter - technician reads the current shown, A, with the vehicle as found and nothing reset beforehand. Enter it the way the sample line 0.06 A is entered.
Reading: 0.7 A
